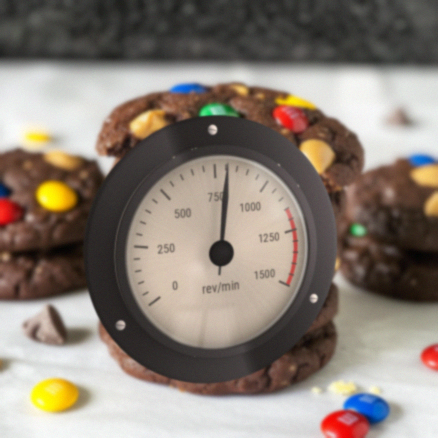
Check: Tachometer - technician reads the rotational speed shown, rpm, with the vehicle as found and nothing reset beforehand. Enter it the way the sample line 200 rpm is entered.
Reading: 800 rpm
